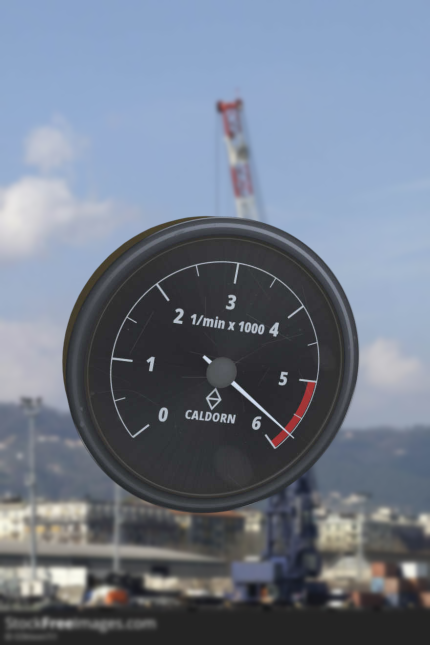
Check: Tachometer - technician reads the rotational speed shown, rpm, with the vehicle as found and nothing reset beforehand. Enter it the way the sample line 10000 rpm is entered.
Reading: 5750 rpm
